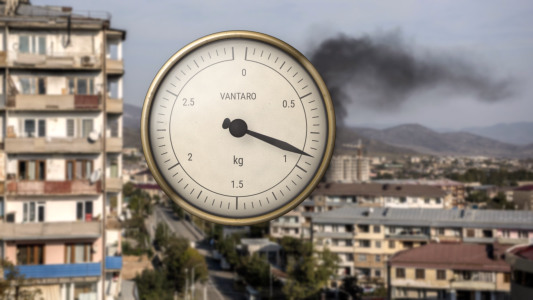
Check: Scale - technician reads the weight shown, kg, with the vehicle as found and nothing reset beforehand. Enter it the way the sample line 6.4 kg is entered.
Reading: 0.9 kg
